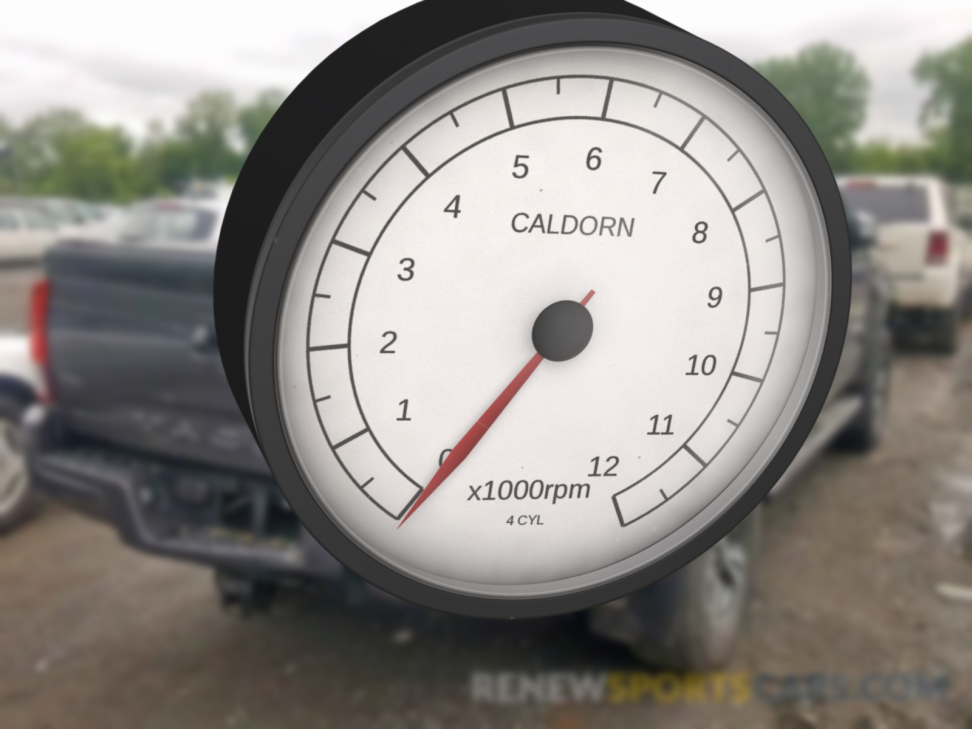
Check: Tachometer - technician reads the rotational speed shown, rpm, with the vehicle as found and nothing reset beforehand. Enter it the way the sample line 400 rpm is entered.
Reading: 0 rpm
